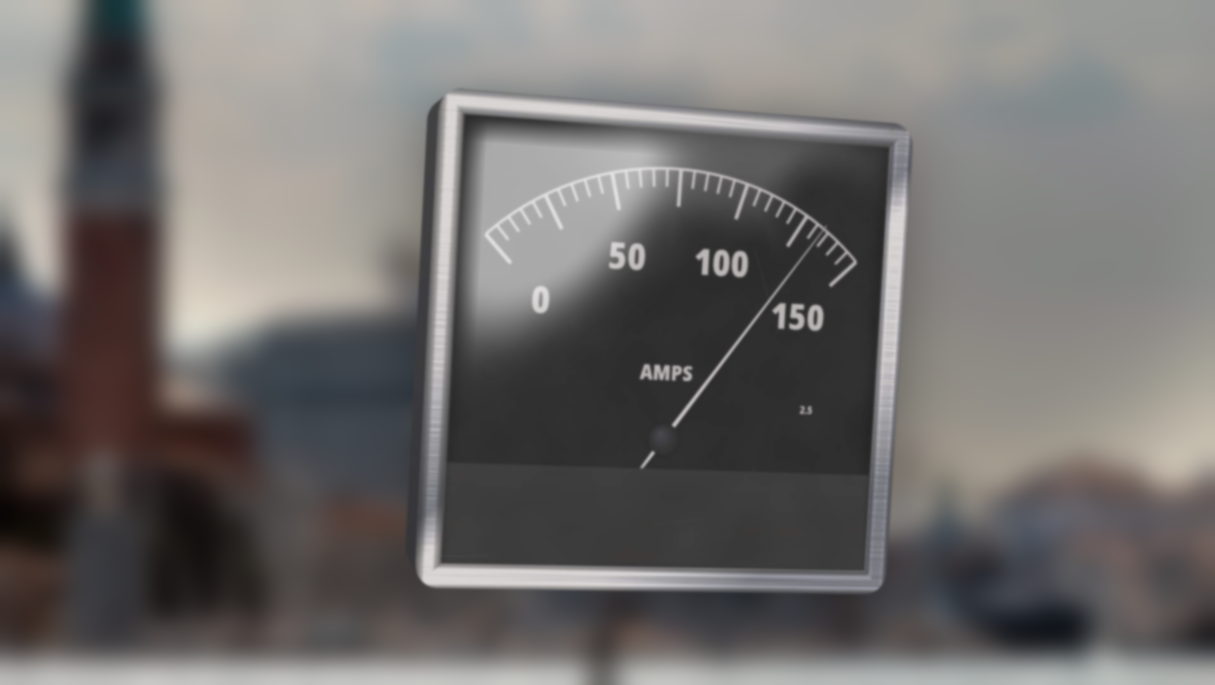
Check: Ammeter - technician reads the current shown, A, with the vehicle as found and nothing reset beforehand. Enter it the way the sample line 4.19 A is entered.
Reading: 132.5 A
